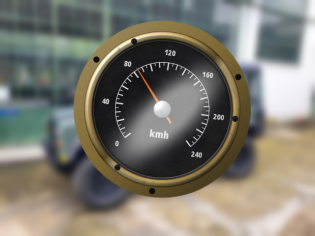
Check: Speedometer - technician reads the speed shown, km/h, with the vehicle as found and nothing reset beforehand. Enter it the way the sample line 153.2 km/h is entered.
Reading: 85 km/h
